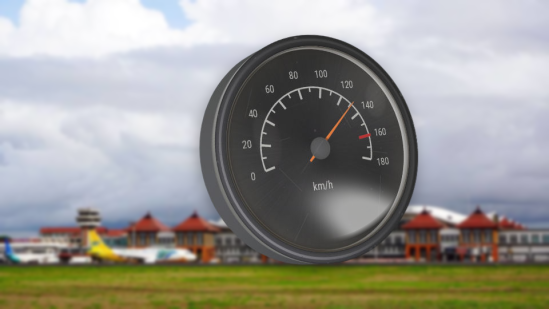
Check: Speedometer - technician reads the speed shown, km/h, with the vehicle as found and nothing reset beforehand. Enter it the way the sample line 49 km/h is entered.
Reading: 130 km/h
